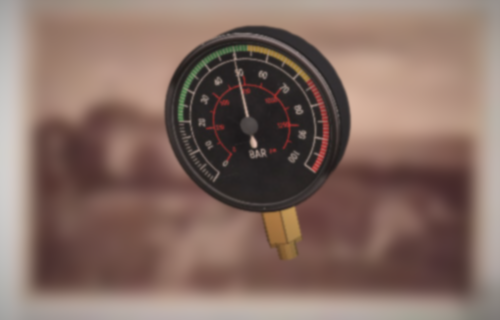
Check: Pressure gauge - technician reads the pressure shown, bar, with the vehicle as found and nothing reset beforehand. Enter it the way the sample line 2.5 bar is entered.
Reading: 50 bar
